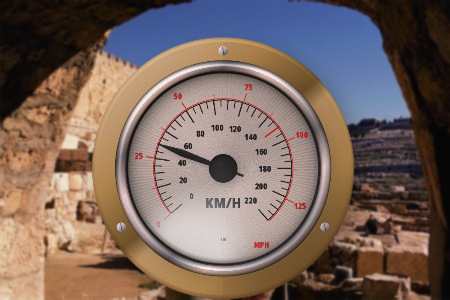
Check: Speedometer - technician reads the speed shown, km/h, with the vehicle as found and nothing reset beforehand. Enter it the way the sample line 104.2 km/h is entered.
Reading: 50 km/h
